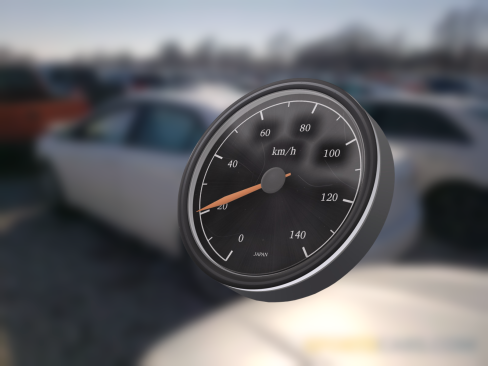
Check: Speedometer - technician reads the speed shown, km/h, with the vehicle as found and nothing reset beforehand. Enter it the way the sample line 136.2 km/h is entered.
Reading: 20 km/h
